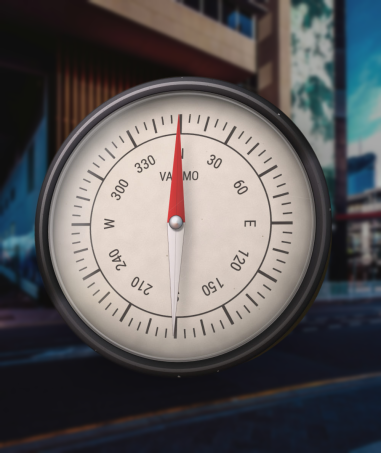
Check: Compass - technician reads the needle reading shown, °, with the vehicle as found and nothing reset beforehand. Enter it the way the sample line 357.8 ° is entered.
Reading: 0 °
